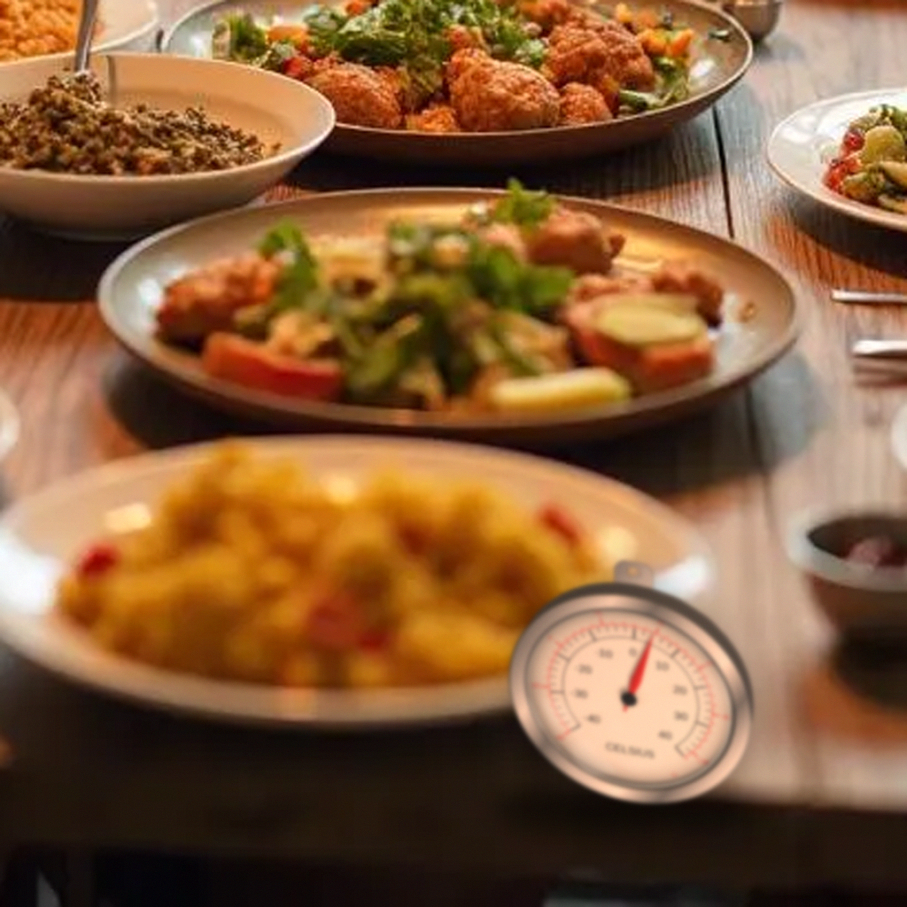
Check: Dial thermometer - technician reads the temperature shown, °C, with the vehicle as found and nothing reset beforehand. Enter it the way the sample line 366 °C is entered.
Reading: 4 °C
